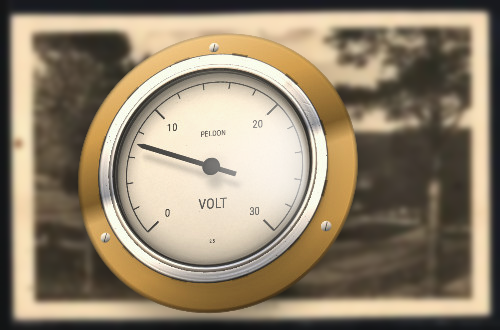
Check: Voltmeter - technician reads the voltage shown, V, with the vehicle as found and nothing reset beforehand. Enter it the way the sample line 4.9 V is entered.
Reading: 7 V
